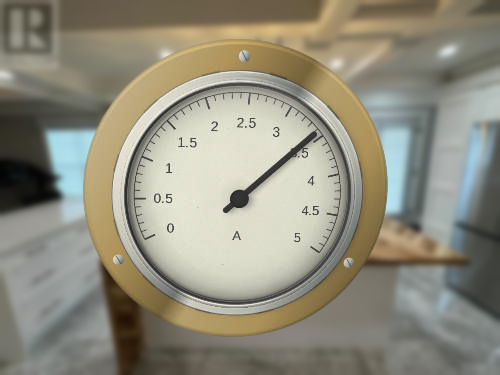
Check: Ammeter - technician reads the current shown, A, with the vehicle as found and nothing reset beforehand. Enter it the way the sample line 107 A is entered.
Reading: 3.4 A
